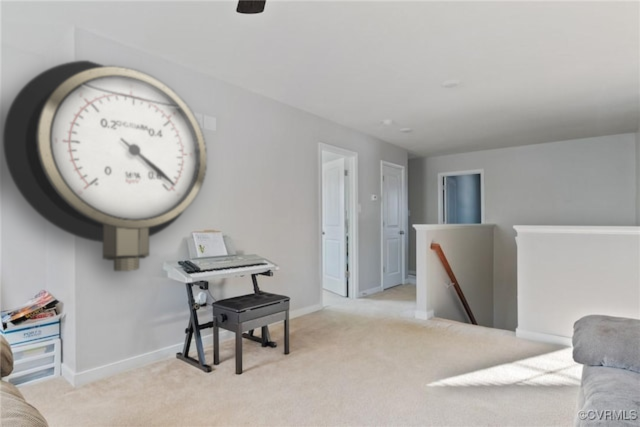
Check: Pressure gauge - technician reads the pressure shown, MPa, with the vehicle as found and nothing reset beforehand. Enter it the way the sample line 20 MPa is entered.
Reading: 0.58 MPa
